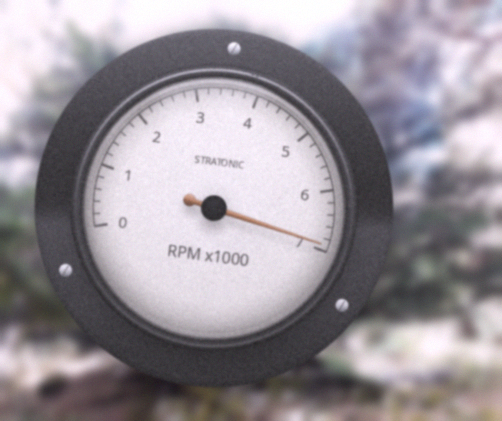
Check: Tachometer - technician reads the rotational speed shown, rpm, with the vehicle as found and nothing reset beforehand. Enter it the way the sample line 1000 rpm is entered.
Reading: 6900 rpm
